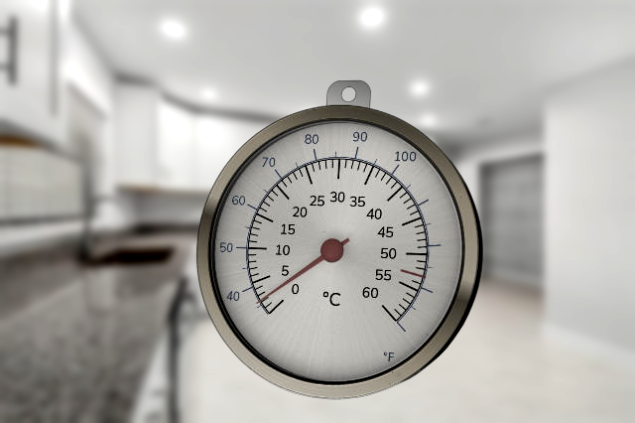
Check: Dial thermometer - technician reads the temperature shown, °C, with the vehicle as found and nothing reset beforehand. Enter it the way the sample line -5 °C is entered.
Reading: 2 °C
